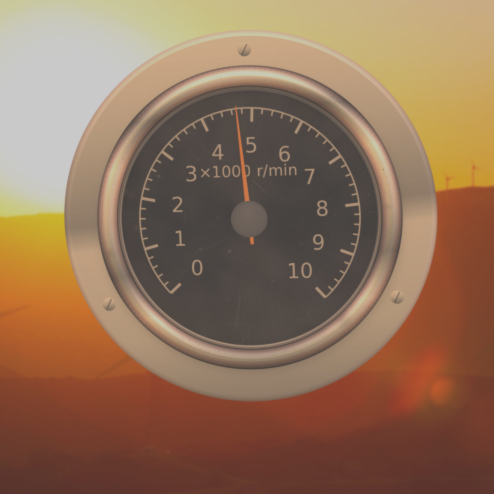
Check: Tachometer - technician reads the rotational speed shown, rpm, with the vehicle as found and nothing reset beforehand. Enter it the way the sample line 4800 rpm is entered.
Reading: 4700 rpm
